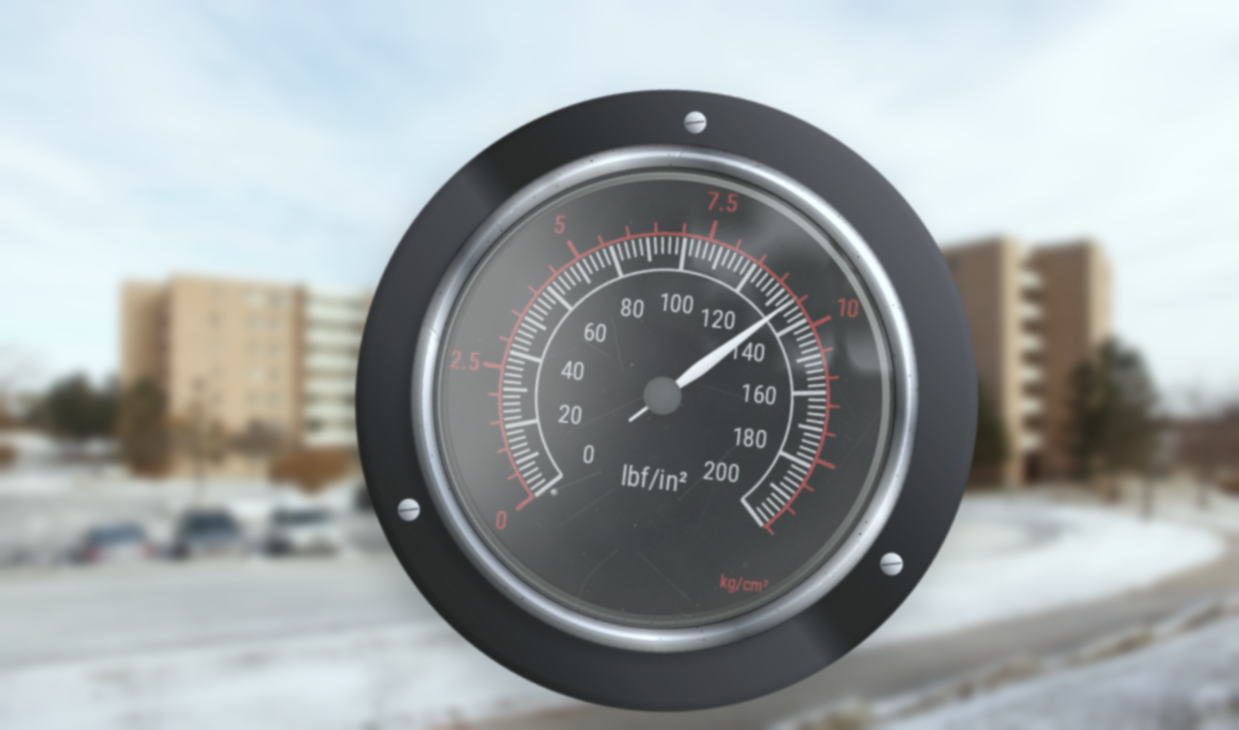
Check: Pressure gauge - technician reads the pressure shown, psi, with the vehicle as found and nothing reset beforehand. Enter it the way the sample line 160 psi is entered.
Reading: 134 psi
